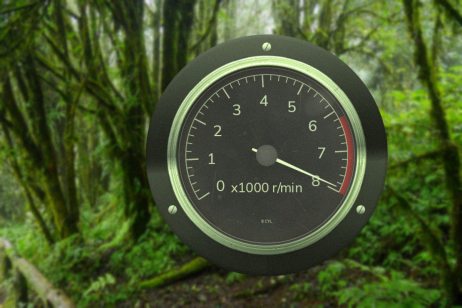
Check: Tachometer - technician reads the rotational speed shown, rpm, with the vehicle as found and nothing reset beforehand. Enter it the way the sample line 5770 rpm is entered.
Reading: 7900 rpm
